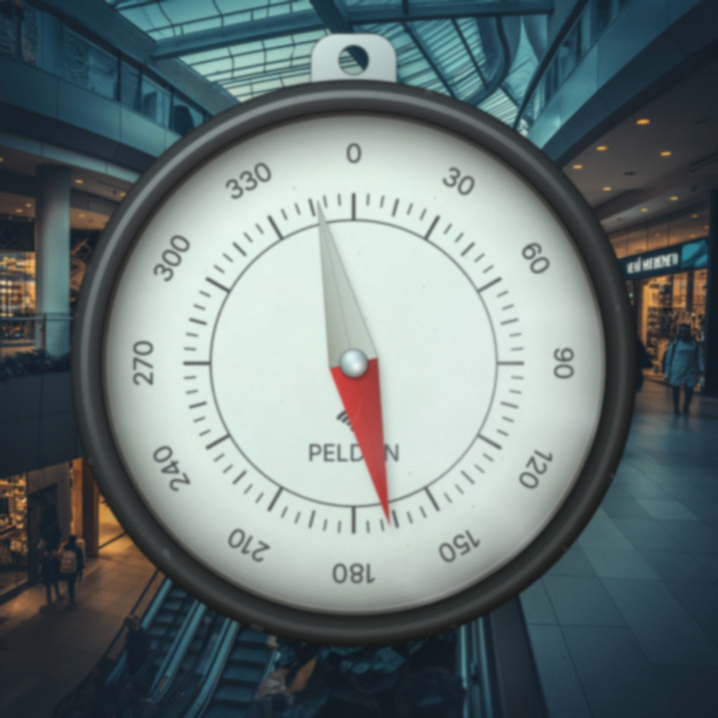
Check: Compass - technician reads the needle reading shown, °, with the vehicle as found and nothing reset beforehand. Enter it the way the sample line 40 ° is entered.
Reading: 167.5 °
